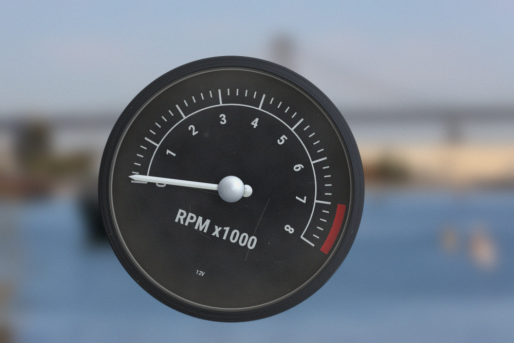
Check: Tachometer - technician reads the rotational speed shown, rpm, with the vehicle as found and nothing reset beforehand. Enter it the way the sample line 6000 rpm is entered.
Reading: 100 rpm
